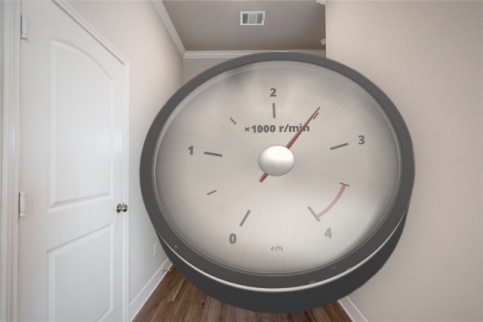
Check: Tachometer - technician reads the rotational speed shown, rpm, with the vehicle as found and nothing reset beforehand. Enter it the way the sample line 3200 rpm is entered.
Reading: 2500 rpm
